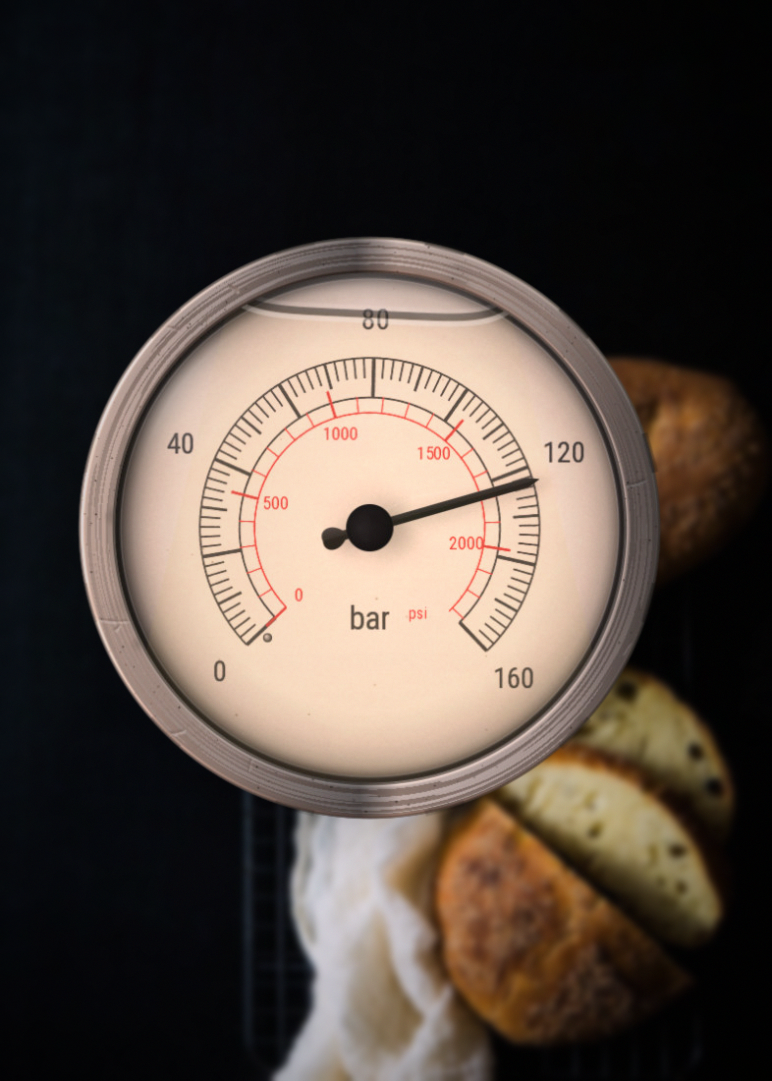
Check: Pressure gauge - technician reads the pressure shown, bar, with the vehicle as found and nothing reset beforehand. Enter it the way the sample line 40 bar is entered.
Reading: 123 bar
